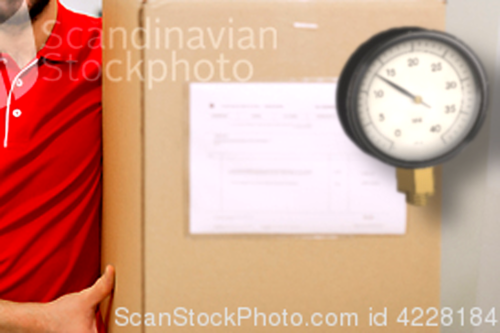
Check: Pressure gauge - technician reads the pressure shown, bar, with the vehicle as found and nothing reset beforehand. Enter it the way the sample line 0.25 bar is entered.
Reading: 13 bar
